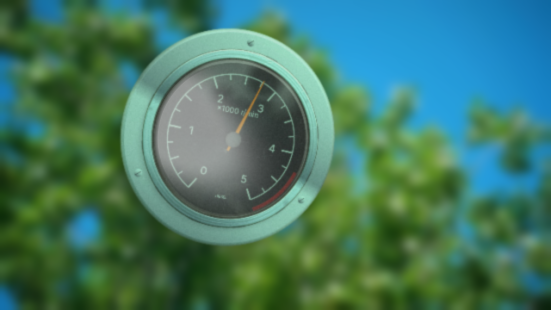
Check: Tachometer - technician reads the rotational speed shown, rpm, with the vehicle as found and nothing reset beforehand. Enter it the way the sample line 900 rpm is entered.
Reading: 2750 rpm
